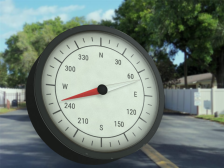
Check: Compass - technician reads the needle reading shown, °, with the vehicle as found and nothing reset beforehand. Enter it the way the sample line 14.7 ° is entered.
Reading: 250 °
